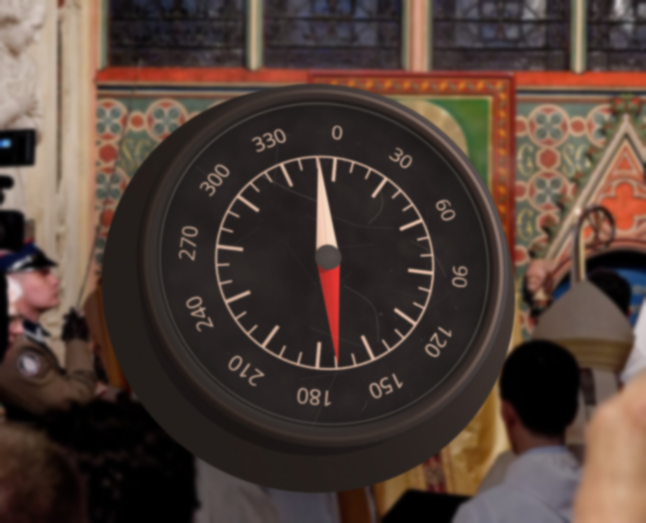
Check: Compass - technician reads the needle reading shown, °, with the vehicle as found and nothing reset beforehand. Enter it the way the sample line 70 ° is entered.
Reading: 170 °
